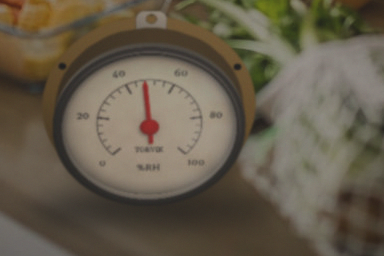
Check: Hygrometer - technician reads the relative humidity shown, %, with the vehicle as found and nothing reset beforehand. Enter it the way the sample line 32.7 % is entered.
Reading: 48 %
